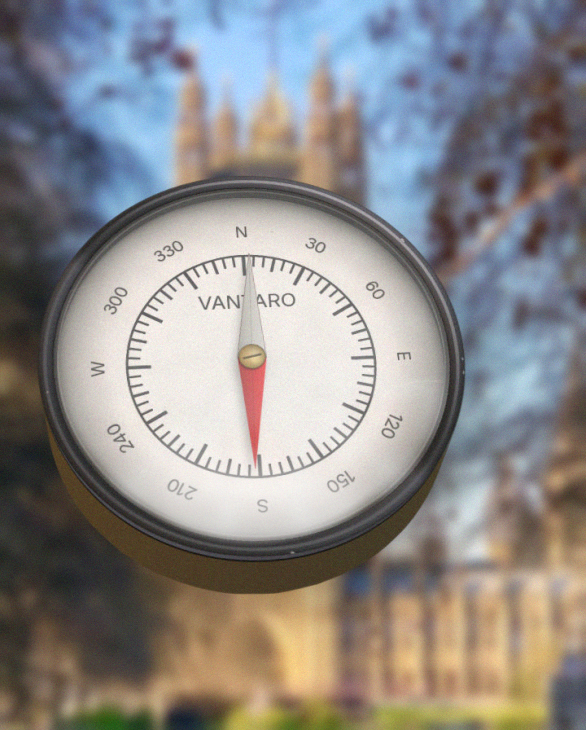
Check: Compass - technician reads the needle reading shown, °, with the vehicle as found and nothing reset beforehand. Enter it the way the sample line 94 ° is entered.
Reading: 182.5 °
